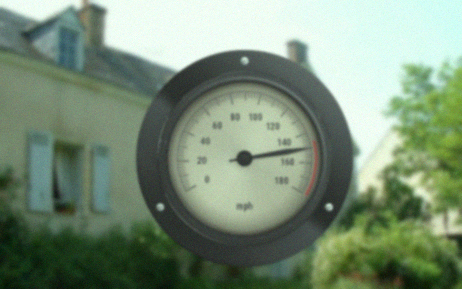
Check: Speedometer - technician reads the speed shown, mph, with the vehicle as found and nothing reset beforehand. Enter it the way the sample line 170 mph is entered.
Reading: 150 mph
